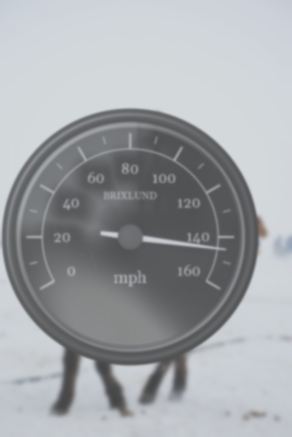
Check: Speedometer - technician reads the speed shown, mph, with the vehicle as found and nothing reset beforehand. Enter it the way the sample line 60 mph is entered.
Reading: 145 mph
